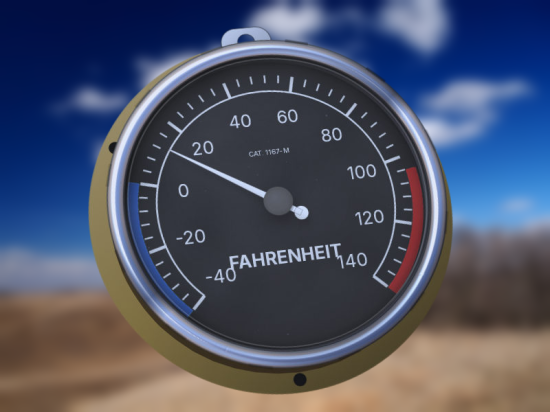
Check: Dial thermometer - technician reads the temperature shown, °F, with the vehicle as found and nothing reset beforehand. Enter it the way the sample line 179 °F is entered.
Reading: 12 °F
